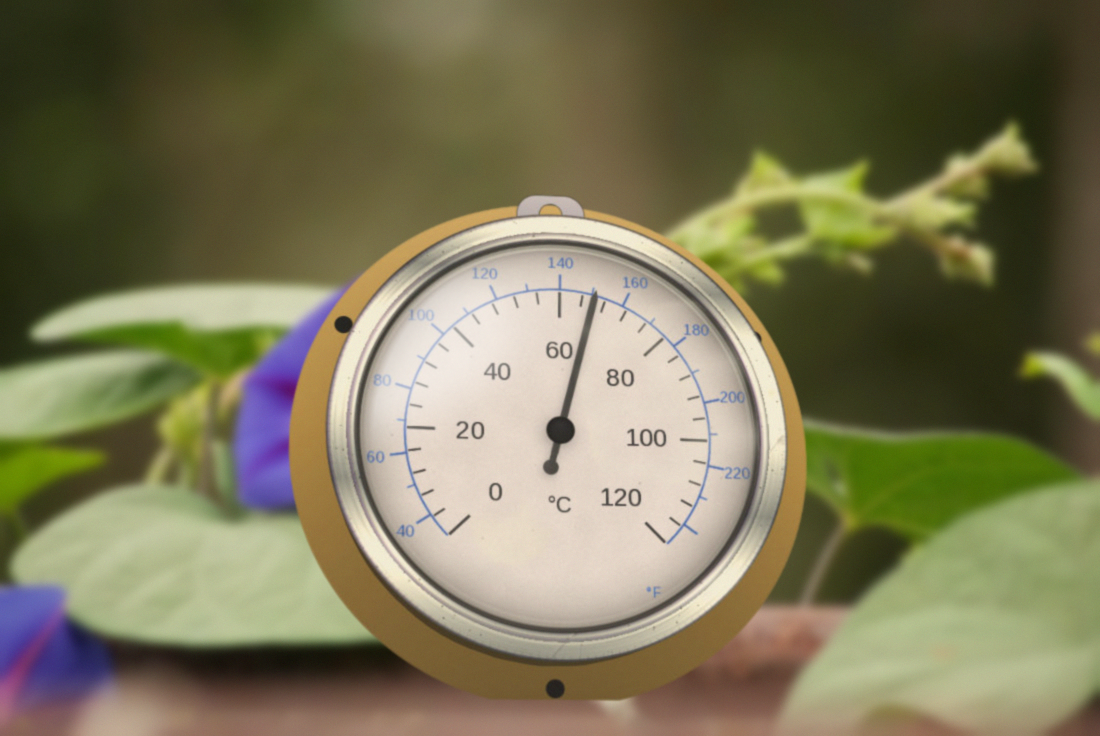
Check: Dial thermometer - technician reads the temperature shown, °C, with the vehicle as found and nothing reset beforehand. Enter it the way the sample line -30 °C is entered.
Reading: 66 °C
